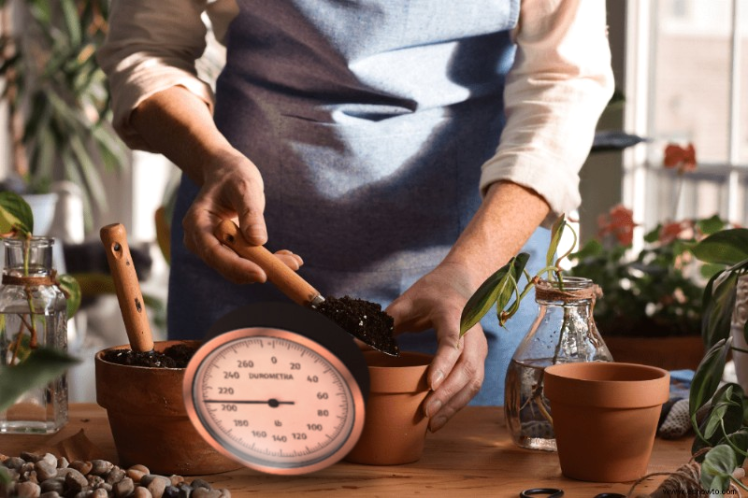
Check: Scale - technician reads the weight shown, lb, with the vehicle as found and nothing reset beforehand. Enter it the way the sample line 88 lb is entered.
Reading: 210 lb
